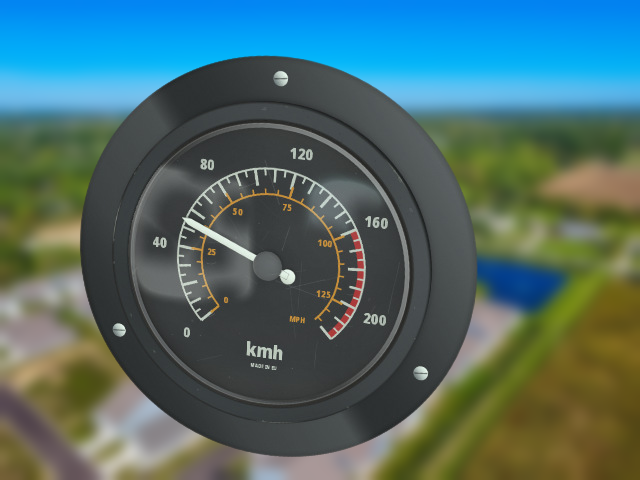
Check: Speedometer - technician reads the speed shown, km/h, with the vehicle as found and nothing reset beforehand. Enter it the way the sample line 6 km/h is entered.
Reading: 55 km/h
